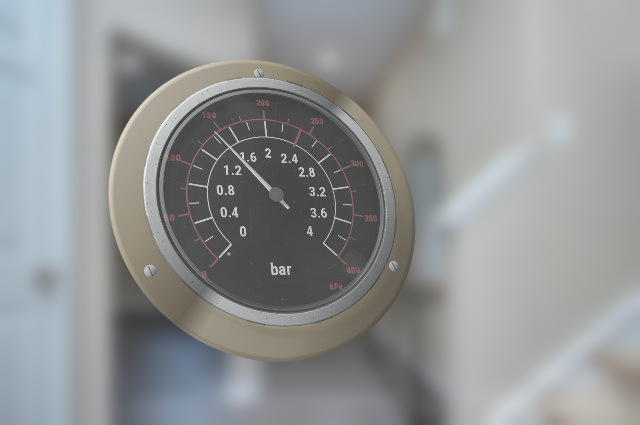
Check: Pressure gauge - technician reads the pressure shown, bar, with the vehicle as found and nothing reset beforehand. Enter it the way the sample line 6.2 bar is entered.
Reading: 1.4 bar
